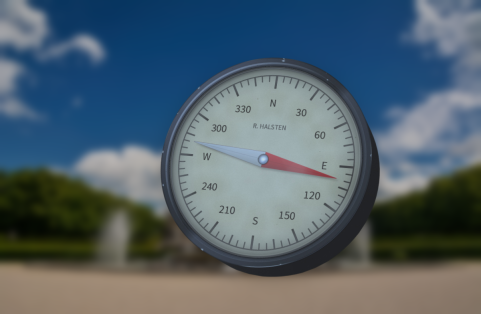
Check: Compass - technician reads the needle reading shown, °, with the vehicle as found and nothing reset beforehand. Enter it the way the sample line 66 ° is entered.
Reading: 100 °
